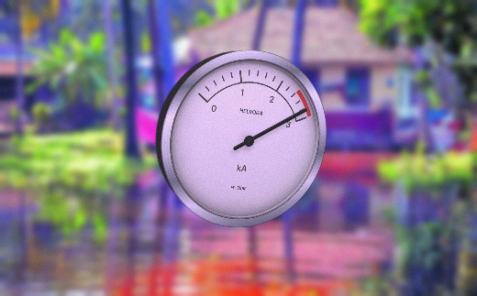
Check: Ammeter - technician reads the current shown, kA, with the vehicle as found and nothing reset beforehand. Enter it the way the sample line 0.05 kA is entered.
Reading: 2.8 kA
